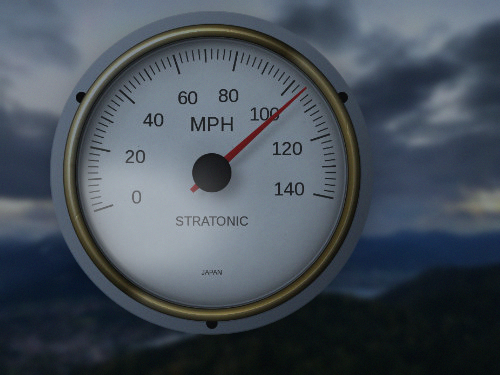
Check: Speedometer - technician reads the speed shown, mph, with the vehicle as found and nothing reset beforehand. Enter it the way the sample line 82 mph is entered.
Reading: 104 mph
